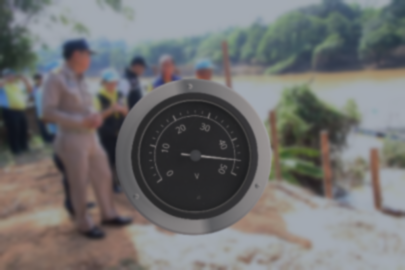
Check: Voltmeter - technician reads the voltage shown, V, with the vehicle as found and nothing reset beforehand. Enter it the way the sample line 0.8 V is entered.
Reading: 46 V
